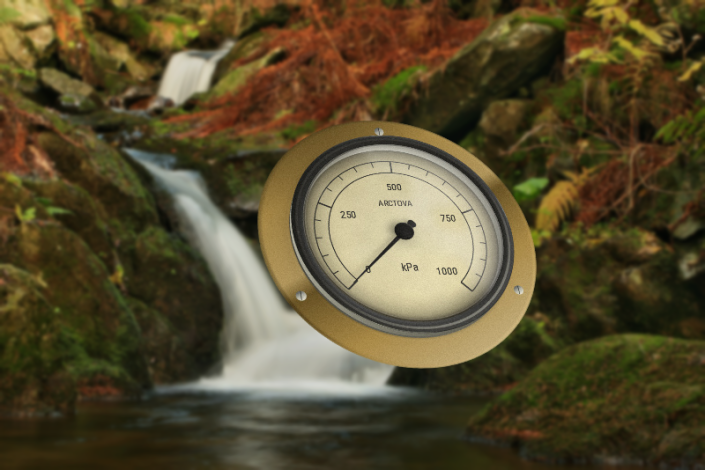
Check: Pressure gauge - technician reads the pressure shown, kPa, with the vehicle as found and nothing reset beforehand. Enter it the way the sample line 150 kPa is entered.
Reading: 0 kPa
